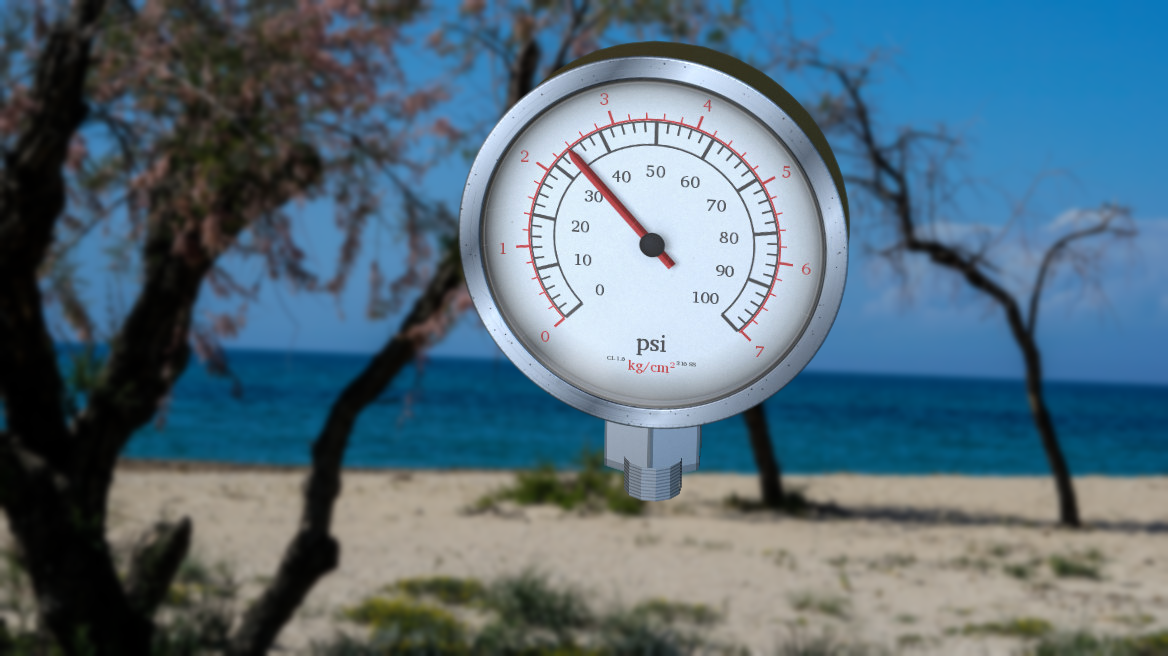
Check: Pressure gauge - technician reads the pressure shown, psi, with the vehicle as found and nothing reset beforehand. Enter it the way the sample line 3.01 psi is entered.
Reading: 34 psi
